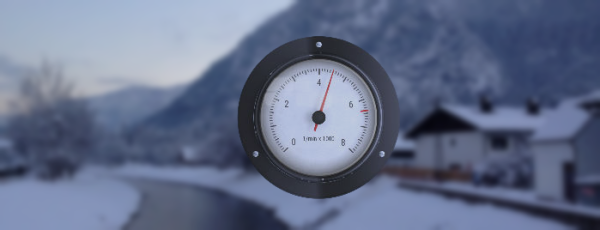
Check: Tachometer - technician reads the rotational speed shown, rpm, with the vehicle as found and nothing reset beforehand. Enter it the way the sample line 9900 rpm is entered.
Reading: 4500 rpm
